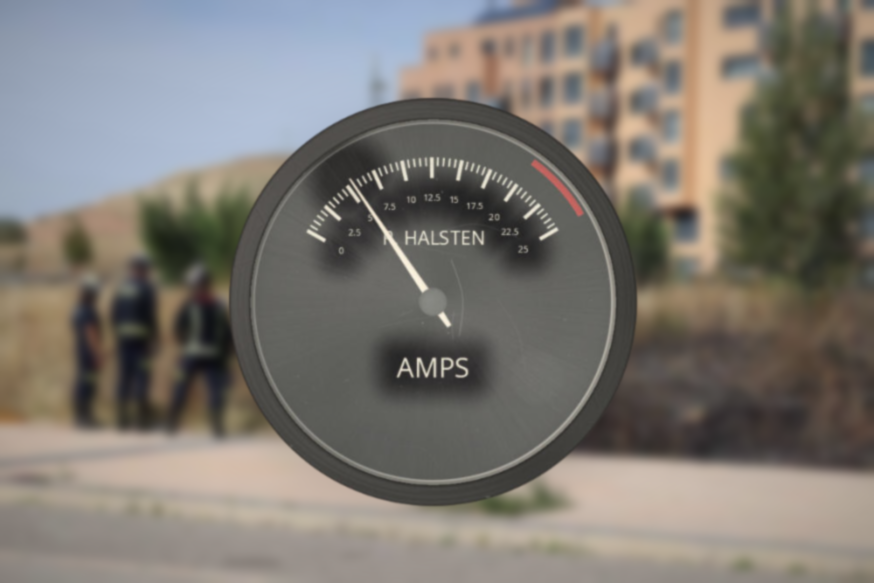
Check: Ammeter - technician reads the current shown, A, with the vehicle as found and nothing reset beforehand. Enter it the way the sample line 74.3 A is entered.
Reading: 5.5 A
